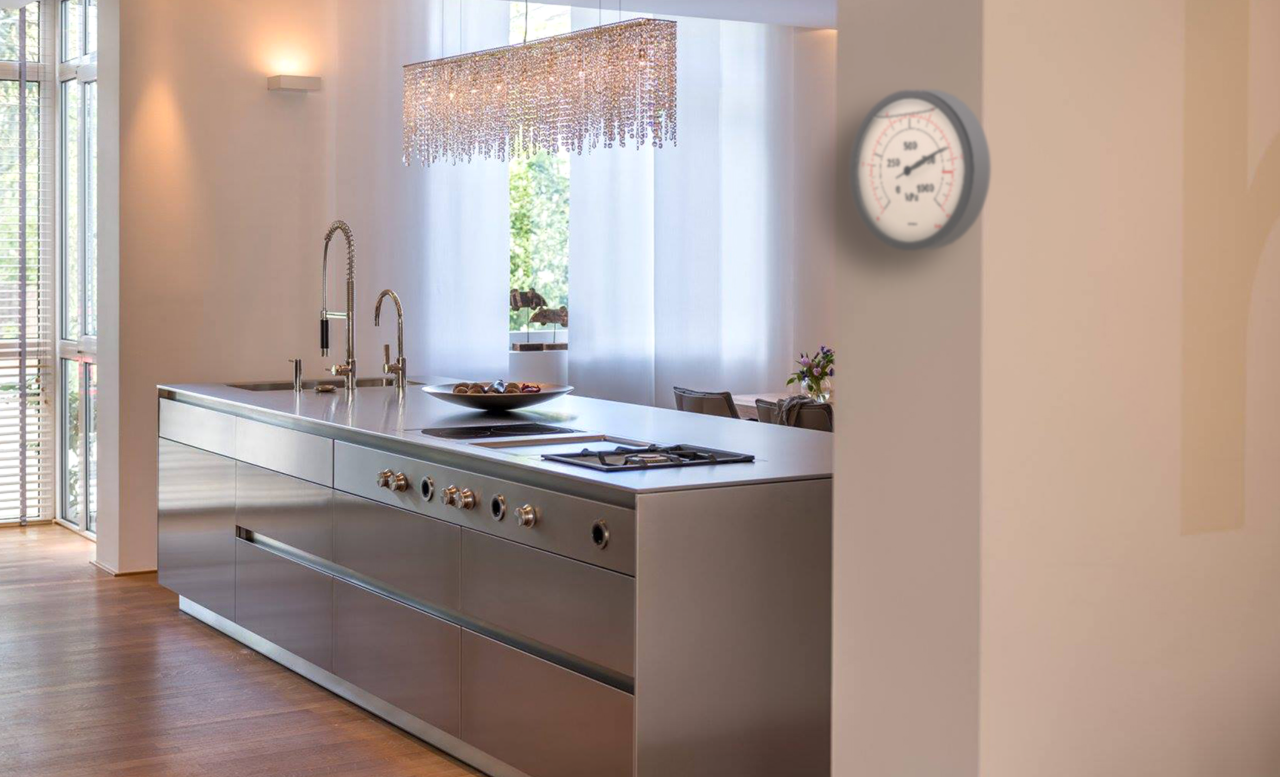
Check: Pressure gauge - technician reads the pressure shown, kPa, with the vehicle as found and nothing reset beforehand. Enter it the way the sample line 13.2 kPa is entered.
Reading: 750 kPa
